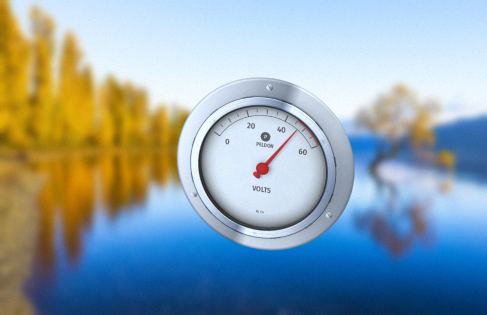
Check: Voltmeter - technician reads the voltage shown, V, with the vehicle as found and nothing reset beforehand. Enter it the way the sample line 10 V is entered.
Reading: 47.5 V
